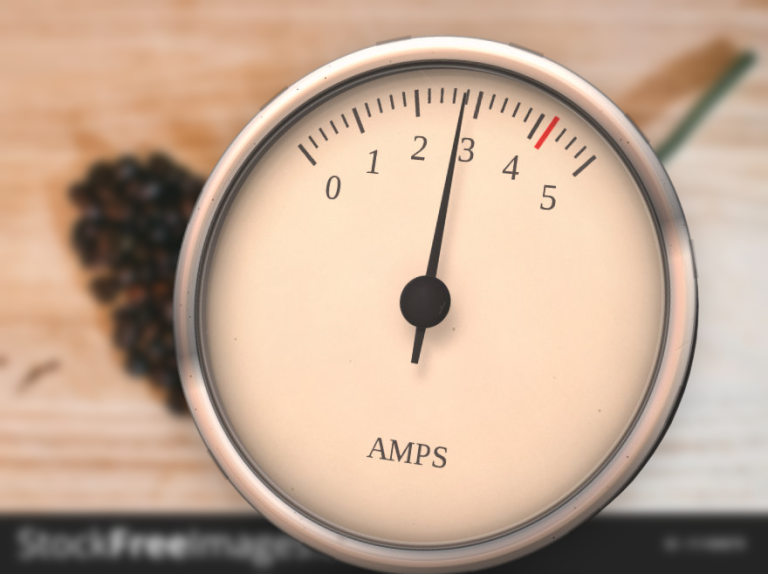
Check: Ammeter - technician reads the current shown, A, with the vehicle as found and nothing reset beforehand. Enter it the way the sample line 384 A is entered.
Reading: 2.8 A
